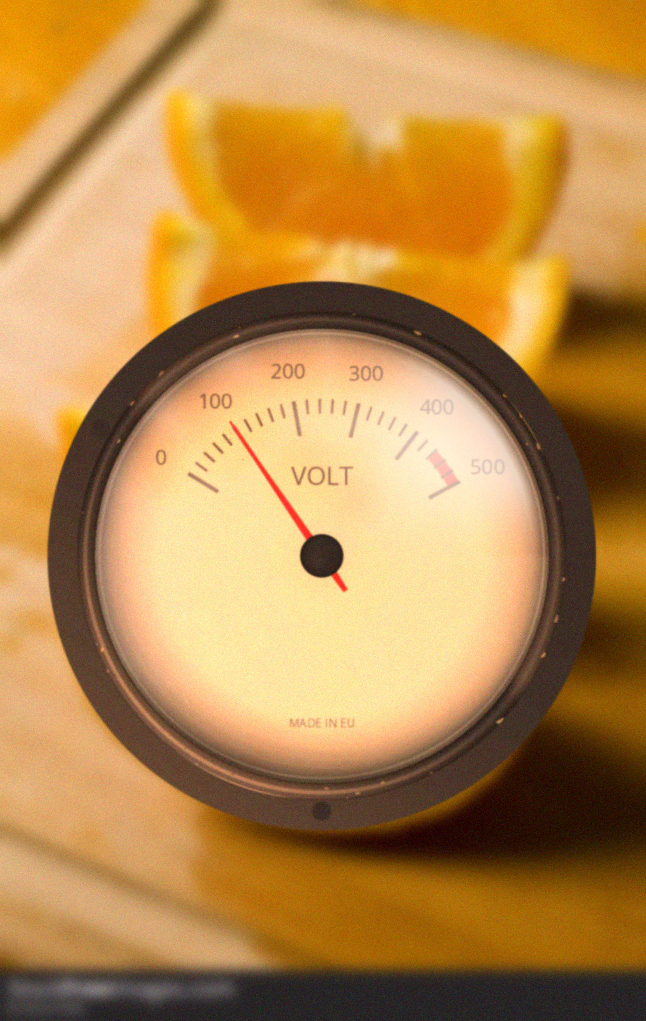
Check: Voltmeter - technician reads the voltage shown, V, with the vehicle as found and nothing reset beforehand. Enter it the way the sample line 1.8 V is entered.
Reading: 100 V
